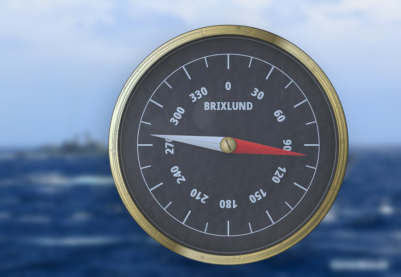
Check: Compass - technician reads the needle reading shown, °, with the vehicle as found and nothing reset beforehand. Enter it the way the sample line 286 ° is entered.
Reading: 97.5 °
